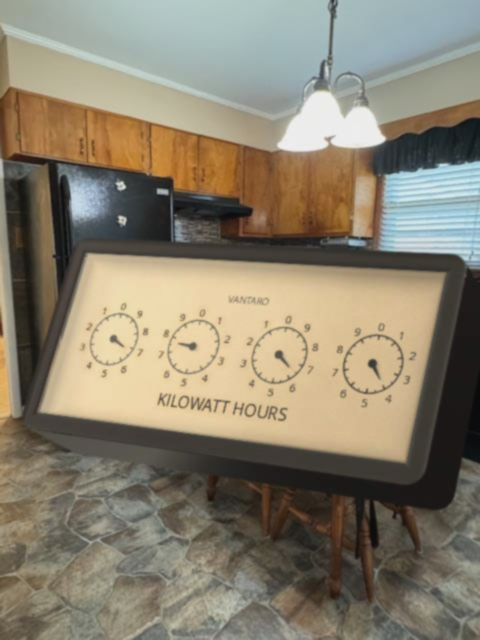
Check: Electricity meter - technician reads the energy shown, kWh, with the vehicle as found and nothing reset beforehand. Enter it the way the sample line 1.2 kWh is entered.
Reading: 6764 kWh
